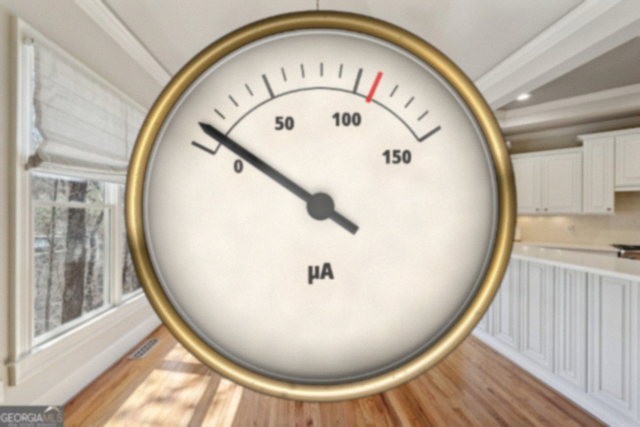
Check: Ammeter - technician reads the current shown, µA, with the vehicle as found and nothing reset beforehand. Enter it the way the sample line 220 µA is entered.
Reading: 10 µA
